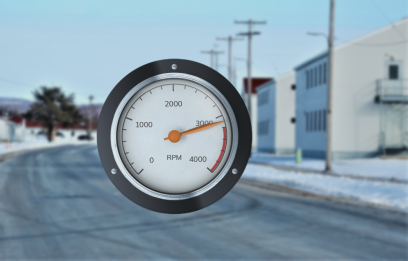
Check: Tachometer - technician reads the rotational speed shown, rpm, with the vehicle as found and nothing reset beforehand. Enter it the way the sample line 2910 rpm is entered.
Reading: 3100 rpm
